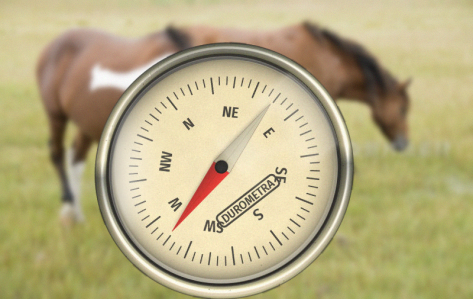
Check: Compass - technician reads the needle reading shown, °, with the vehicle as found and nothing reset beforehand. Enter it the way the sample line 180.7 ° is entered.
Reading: 255 °
